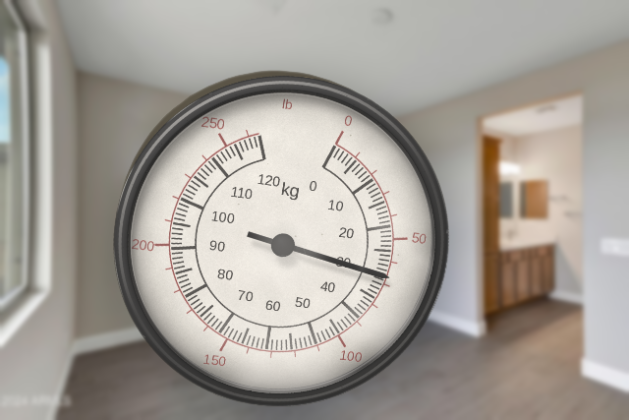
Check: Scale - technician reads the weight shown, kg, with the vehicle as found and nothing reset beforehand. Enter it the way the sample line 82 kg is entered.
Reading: 30 kg
